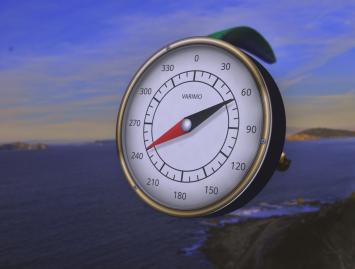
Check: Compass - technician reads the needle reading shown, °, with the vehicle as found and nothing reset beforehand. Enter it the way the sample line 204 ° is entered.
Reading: 240 °
